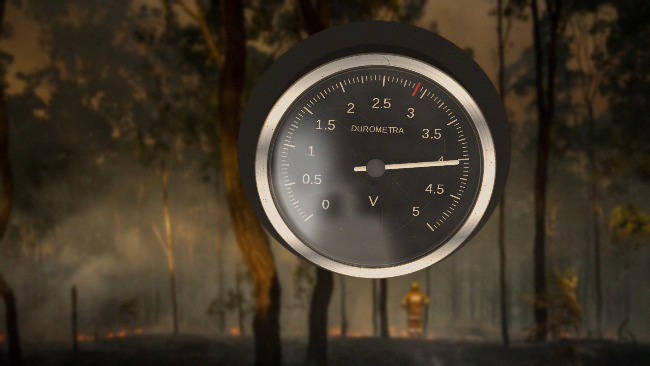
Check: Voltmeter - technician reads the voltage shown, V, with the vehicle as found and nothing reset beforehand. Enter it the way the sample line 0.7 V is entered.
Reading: 4 V
